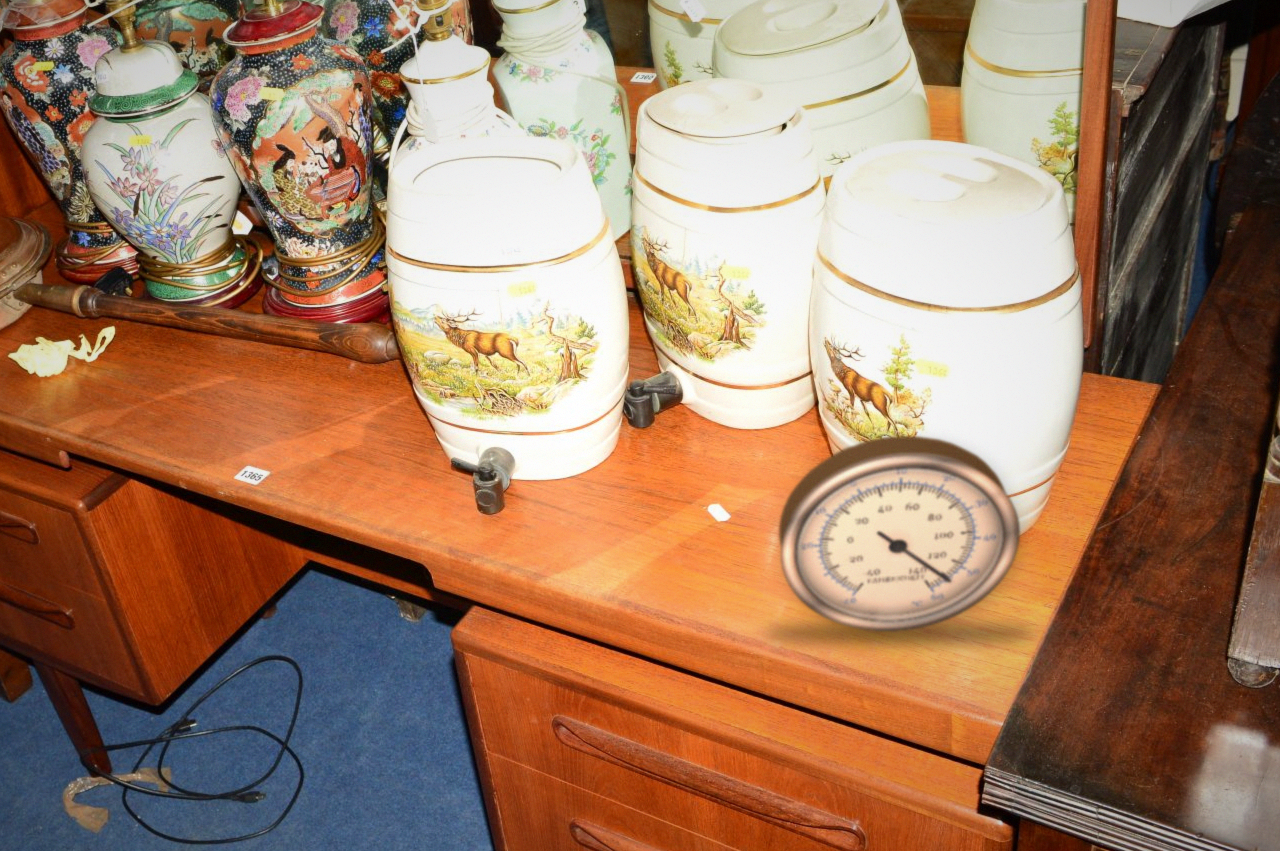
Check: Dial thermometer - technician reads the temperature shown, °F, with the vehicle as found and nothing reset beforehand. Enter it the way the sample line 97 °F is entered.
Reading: 130 °F
